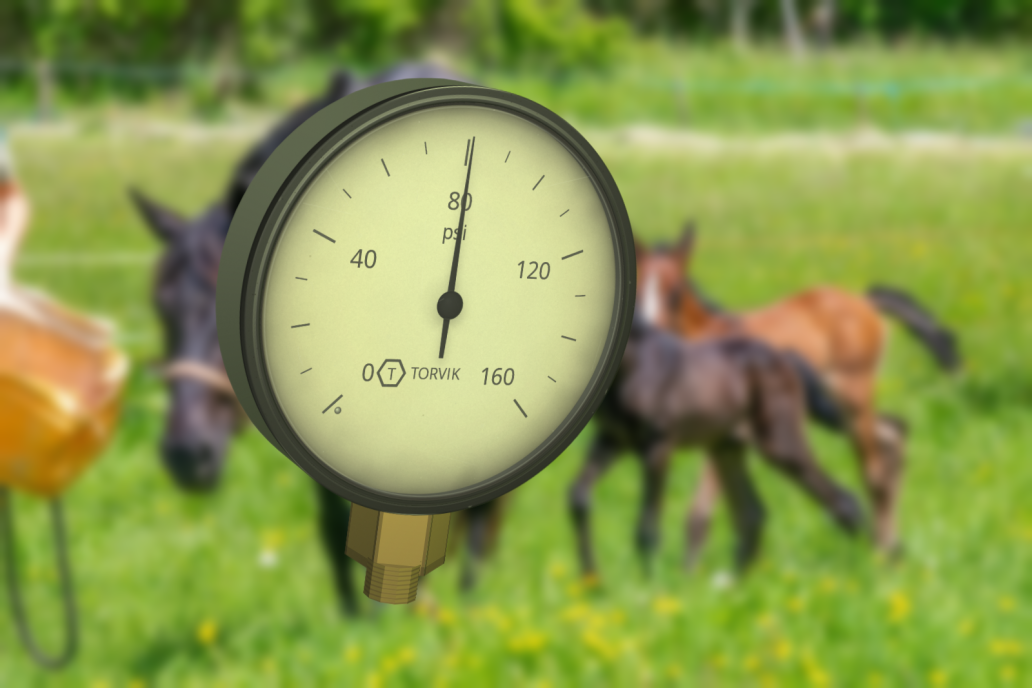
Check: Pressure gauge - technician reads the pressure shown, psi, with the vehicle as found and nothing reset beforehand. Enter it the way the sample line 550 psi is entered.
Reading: 80 psi
